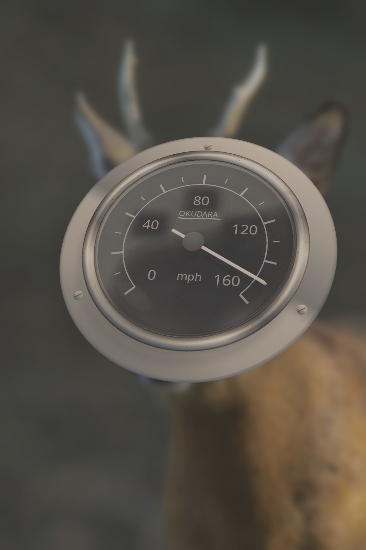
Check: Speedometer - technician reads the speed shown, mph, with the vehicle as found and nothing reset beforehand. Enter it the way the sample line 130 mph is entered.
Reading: 150 mph
